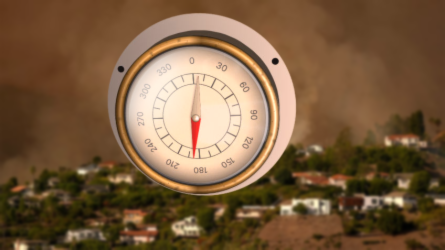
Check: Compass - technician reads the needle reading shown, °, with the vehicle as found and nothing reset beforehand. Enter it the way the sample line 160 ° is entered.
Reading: 187.5 °
